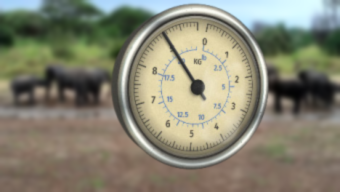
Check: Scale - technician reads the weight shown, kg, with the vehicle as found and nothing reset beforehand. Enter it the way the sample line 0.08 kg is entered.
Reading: 9 kg
